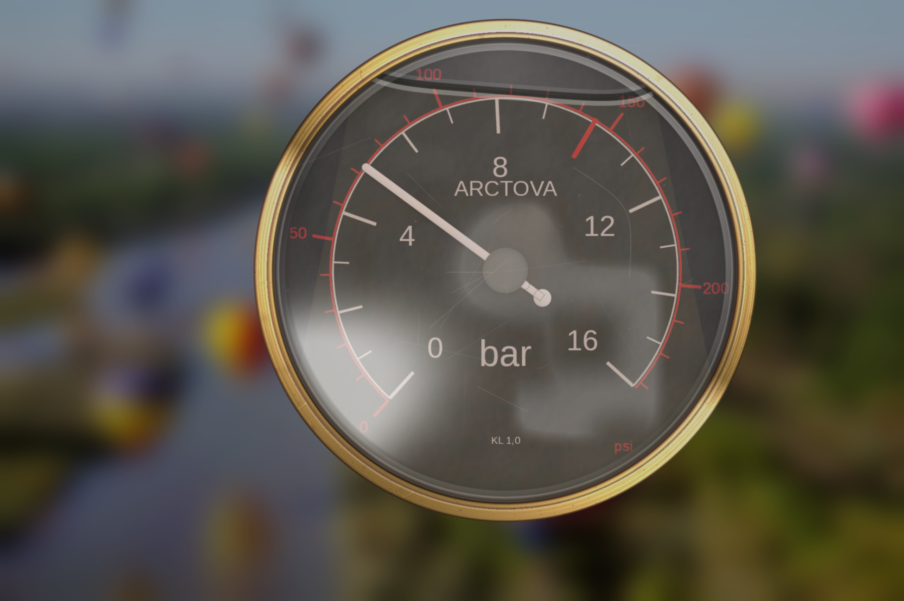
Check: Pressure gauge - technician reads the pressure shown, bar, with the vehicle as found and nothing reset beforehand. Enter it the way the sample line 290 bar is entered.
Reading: 5 bar
